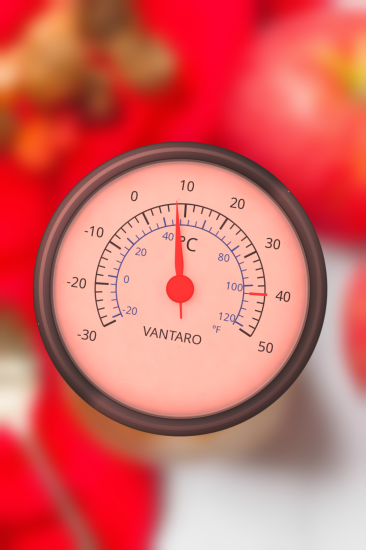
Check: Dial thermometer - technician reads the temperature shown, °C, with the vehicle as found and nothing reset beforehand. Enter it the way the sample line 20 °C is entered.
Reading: 8 °C
